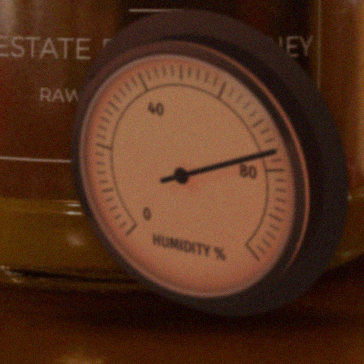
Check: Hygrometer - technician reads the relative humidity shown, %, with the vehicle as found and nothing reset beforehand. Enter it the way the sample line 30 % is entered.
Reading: 76 %
